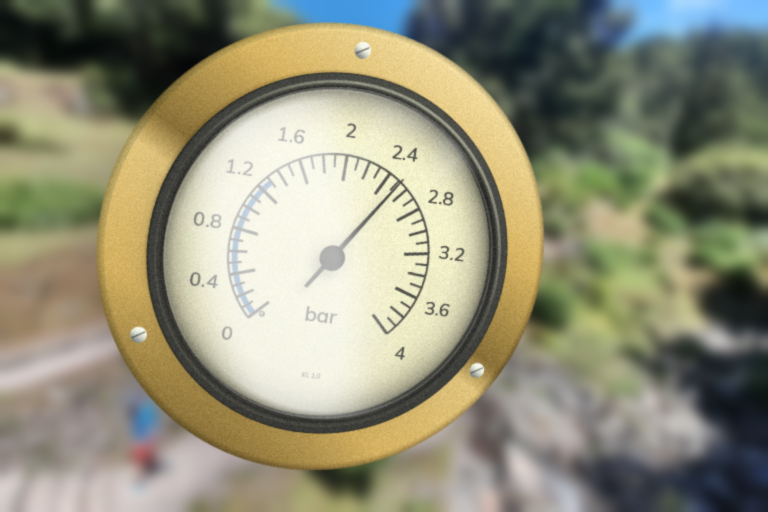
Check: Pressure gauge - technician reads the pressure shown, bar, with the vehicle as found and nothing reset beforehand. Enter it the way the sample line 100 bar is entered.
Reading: 2.5 bar
